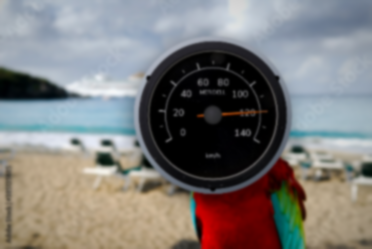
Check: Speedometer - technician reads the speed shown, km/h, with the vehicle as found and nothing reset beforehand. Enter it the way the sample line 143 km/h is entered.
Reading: 120 km/h
